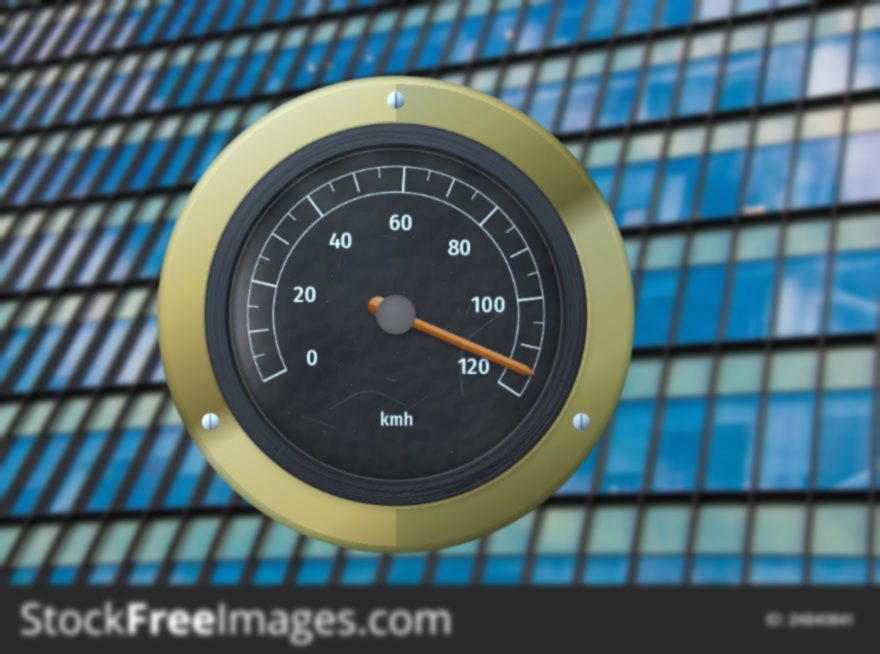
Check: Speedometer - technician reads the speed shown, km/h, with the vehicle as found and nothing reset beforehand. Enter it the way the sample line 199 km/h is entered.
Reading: 115 km/h
